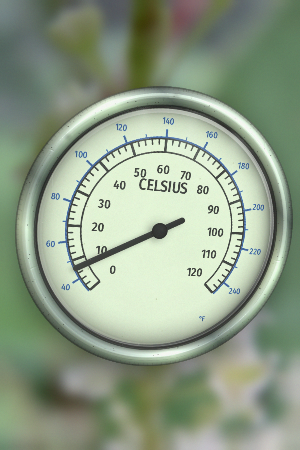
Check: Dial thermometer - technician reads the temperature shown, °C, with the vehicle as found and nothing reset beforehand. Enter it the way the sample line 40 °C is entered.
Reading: 8 °C
